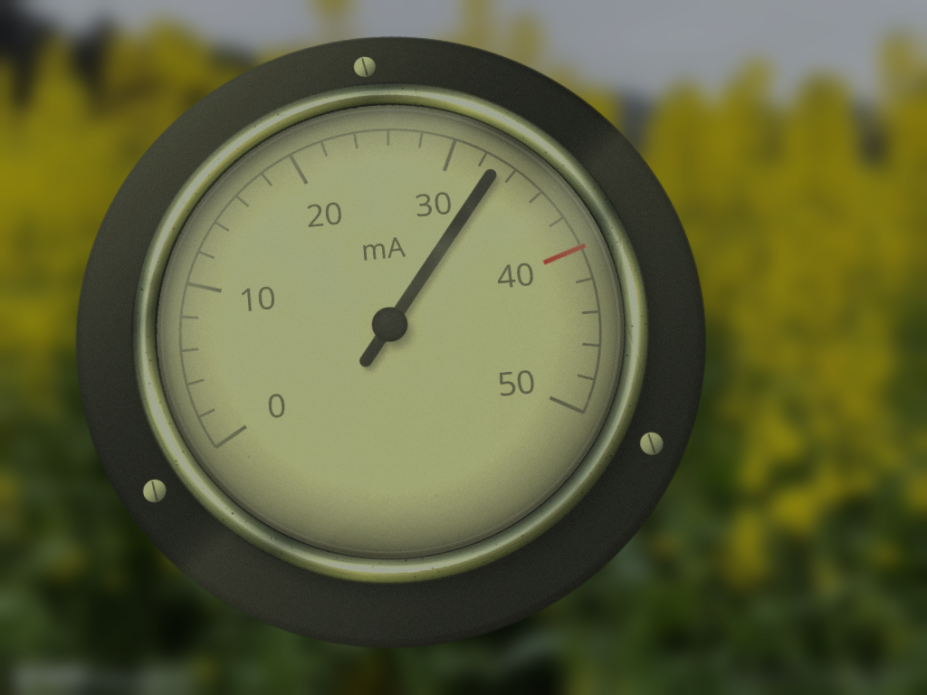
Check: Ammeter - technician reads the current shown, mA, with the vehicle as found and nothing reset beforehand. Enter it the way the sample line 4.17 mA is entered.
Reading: 33 mA
